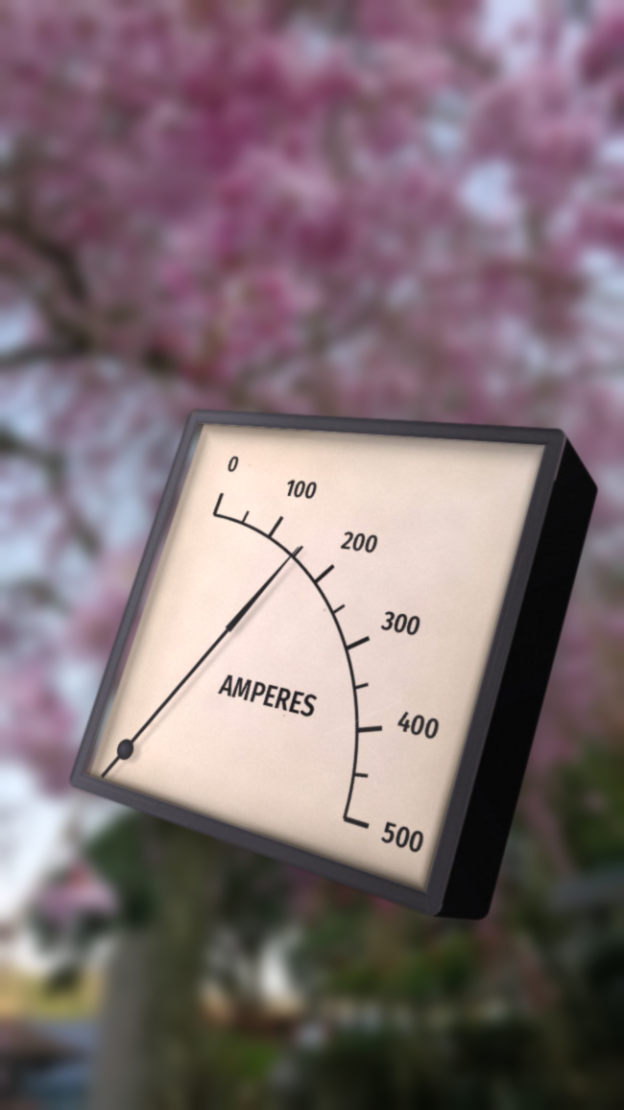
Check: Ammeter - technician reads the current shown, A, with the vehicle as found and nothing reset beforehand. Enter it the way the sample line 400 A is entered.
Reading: 150 A
